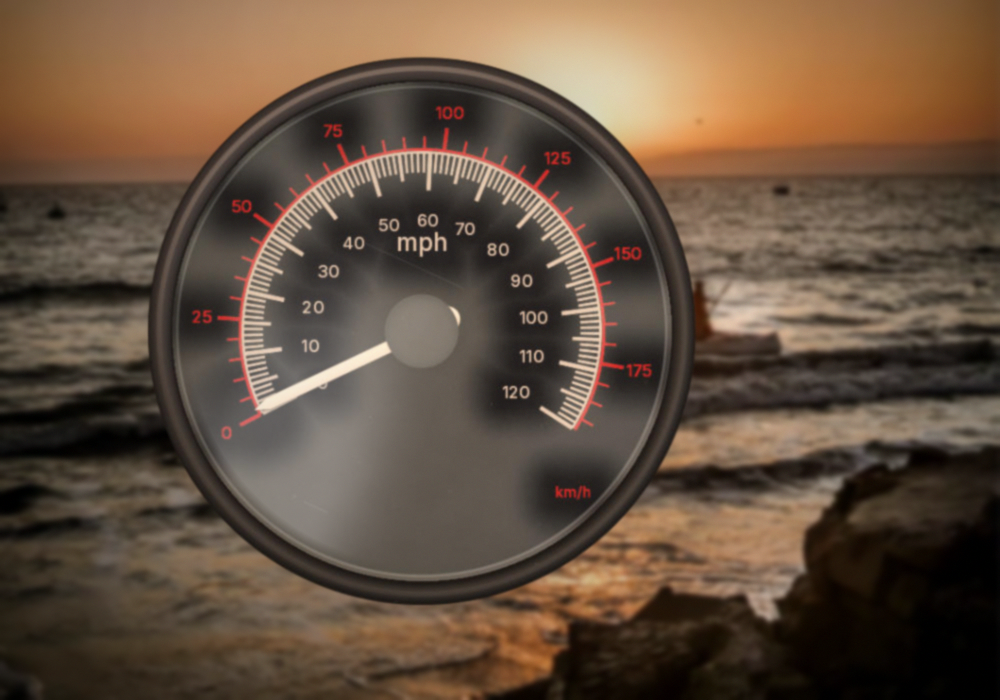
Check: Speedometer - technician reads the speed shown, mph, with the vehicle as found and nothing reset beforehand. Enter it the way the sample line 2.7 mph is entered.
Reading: 1 mph
